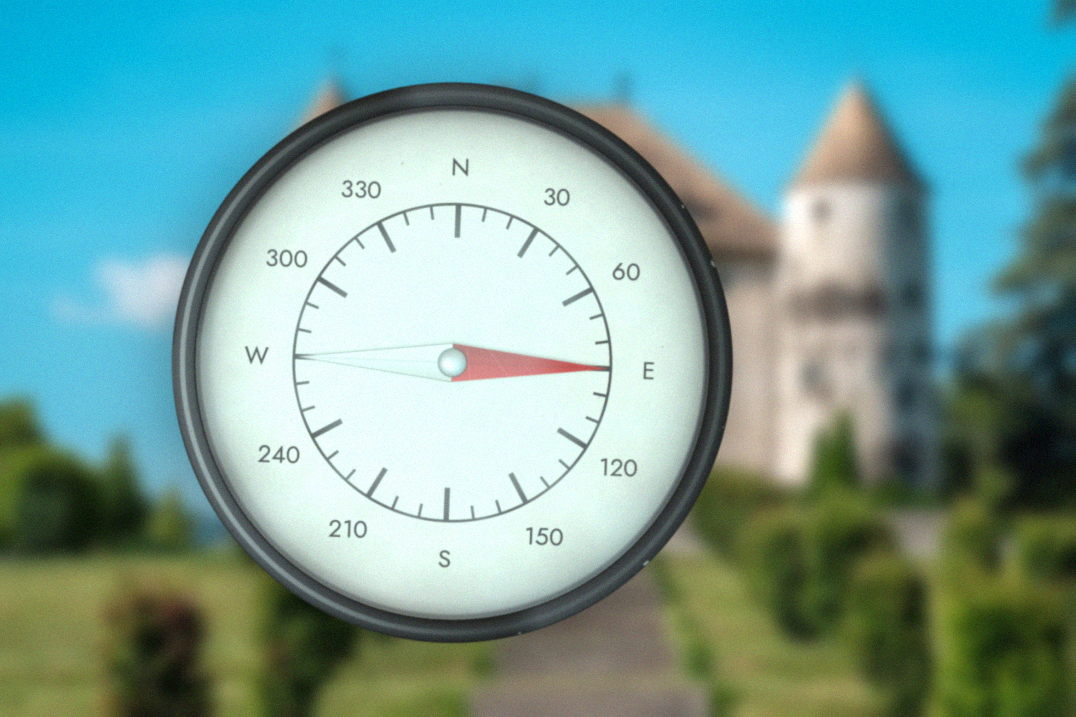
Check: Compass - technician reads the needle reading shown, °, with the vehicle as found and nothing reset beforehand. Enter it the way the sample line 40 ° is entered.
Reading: 90 °
